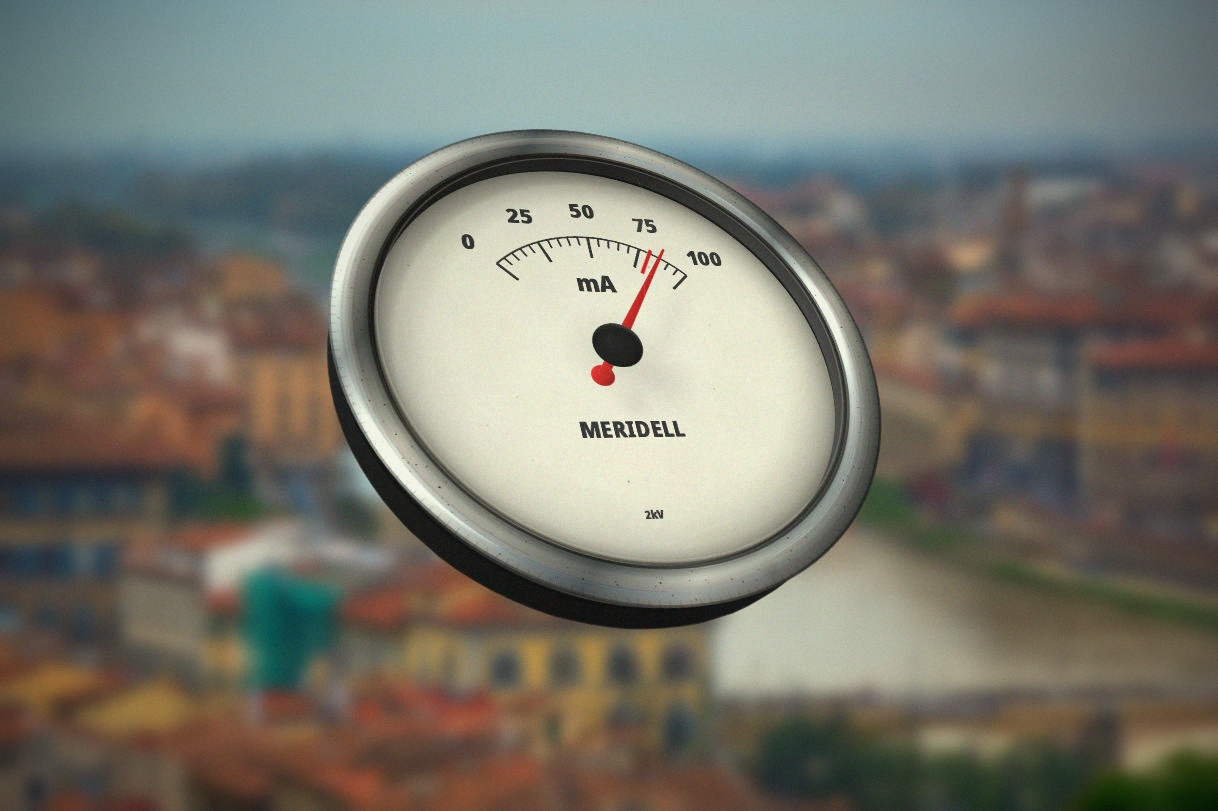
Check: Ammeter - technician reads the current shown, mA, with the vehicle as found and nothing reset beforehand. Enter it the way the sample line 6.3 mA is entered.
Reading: 85 mA
